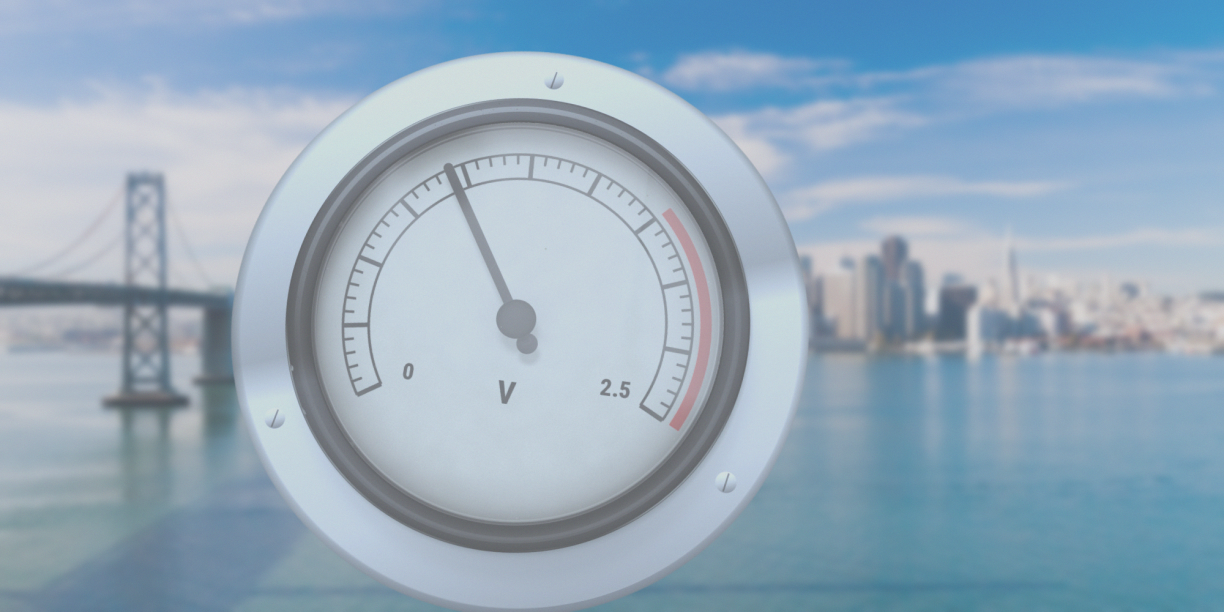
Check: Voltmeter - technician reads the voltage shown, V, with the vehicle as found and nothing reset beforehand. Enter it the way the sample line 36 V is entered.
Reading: 0.95 V
